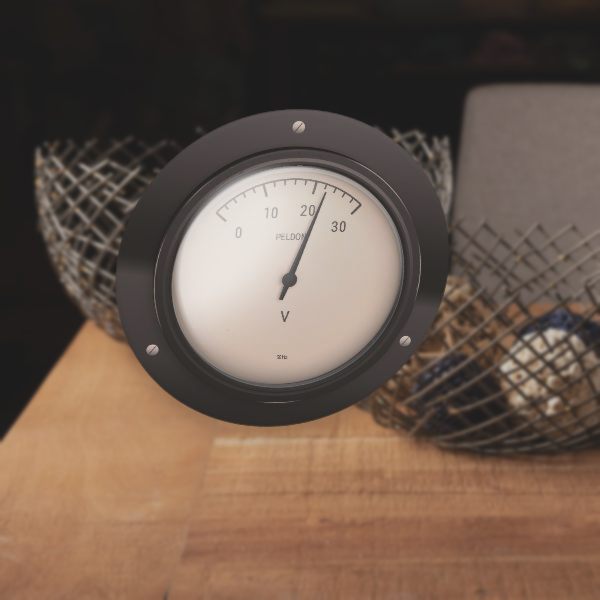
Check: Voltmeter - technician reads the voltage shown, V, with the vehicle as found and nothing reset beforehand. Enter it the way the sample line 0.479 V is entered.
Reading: 22 V
